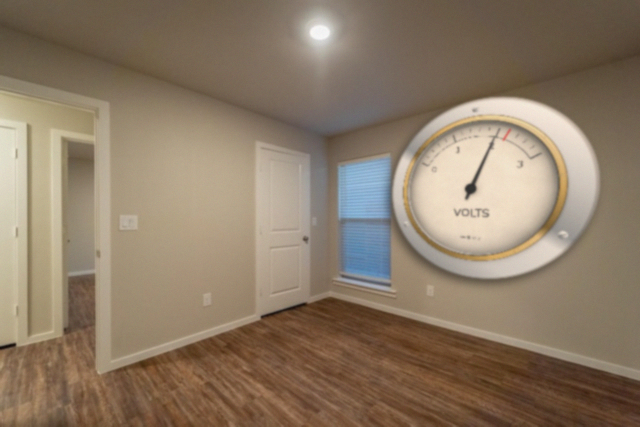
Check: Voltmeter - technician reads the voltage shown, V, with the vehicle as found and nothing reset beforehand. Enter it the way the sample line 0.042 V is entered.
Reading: 2 V
